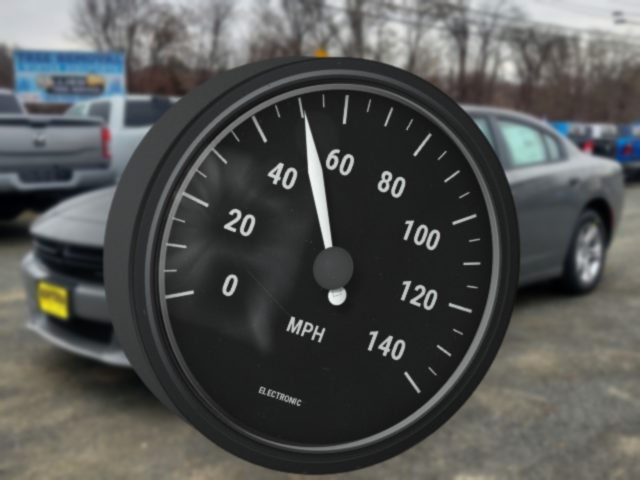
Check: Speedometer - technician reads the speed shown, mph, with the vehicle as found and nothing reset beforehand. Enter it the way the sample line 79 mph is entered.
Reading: 50 mph
